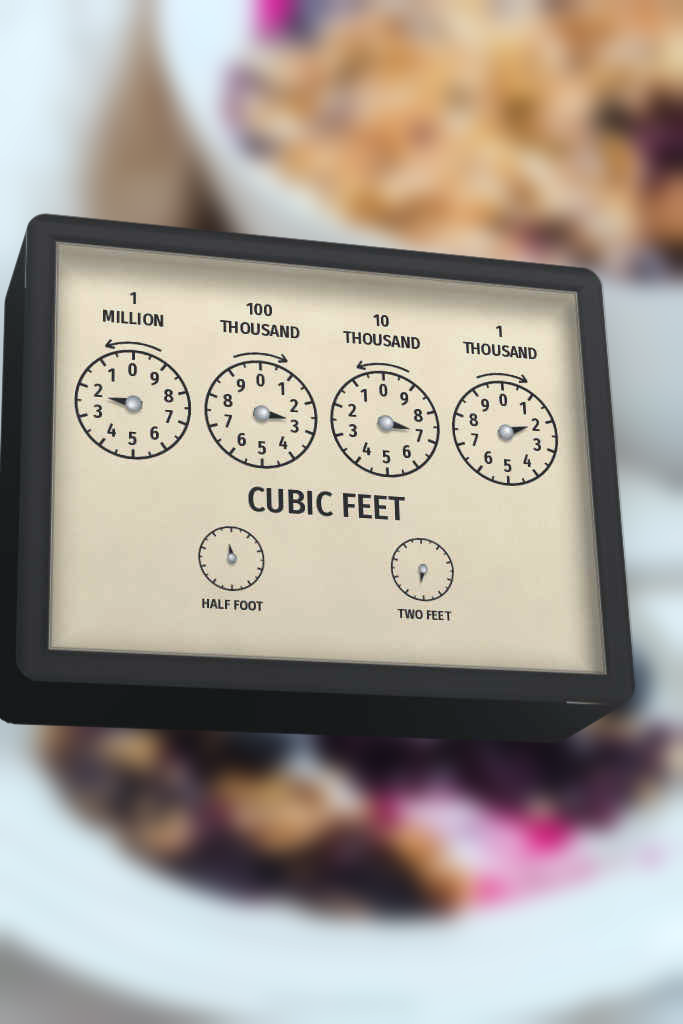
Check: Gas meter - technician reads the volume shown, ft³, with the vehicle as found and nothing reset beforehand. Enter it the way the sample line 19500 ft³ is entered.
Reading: 227200 ft³
